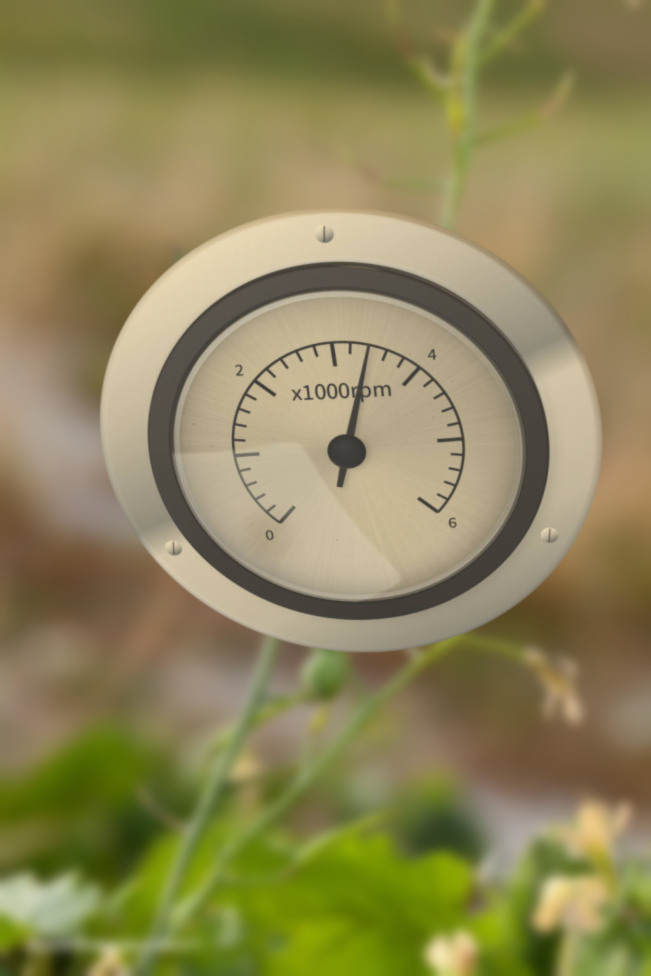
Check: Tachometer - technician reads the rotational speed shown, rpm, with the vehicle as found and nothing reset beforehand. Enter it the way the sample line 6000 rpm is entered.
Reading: 3400 rpm
